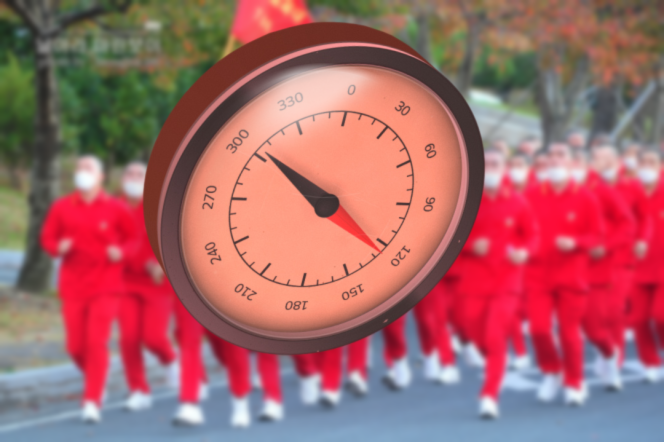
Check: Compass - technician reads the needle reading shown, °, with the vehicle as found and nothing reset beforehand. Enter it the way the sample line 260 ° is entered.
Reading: 125 °
